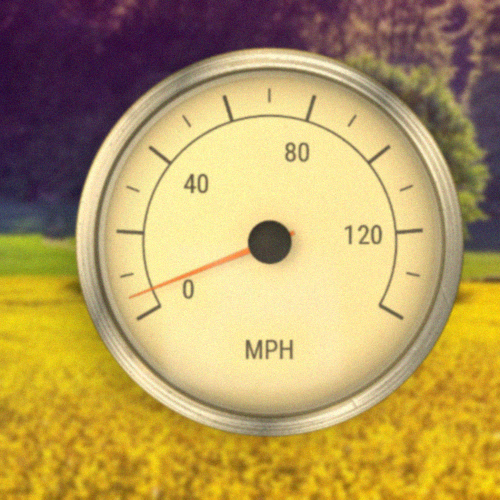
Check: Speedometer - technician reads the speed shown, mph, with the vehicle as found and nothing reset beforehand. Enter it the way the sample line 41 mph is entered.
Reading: 5 mph
